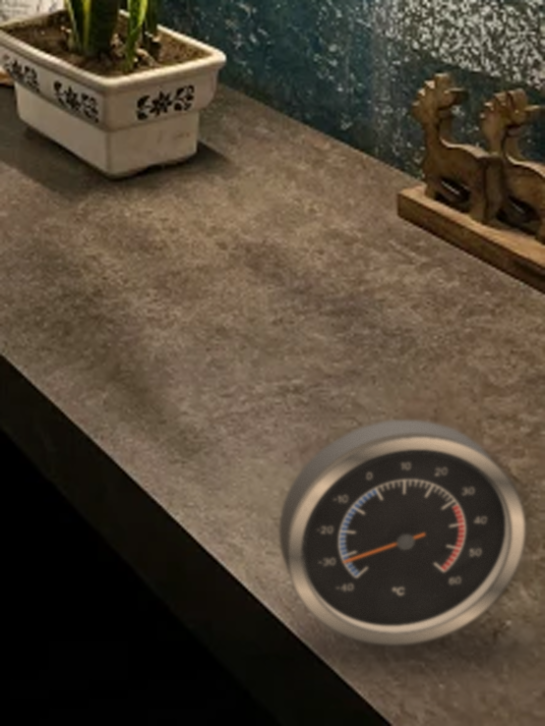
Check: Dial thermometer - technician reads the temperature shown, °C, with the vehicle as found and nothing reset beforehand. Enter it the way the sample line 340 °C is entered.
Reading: -30 °C
